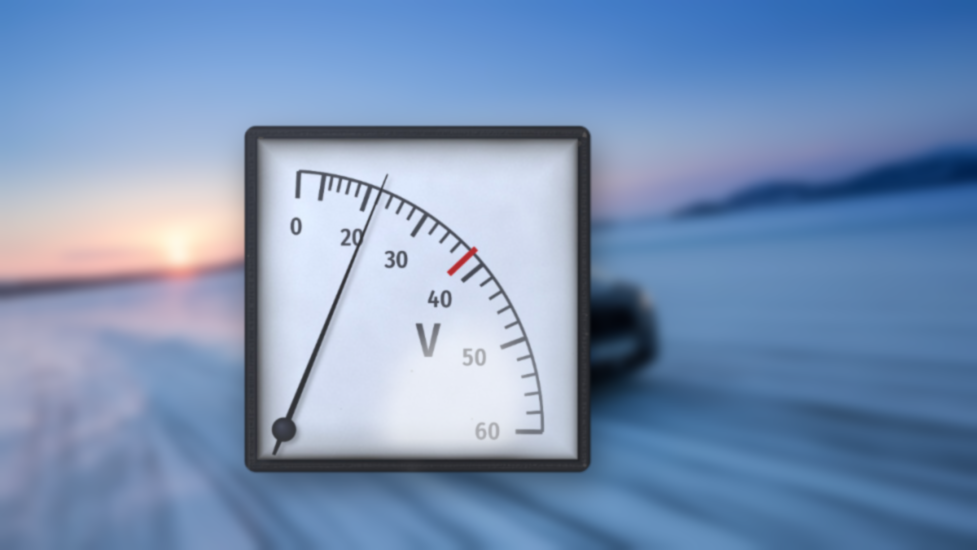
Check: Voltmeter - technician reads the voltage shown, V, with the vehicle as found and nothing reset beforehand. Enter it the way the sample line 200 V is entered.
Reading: 22 V
